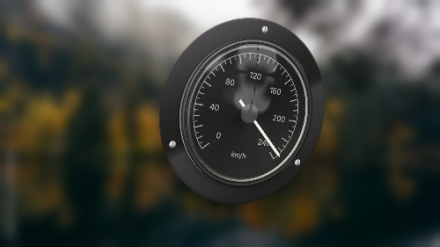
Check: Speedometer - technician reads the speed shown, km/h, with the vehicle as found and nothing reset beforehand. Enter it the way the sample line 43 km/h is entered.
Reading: 235 km/h
